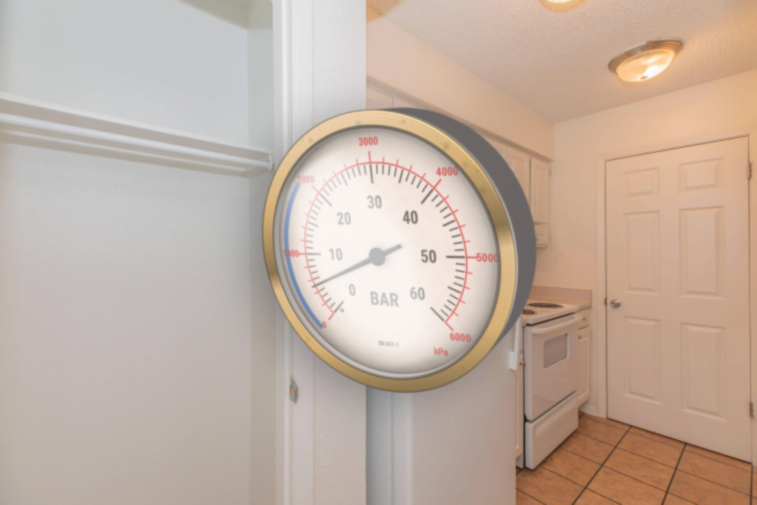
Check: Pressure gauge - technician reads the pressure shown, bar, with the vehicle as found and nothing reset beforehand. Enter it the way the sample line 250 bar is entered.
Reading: 5 bar
